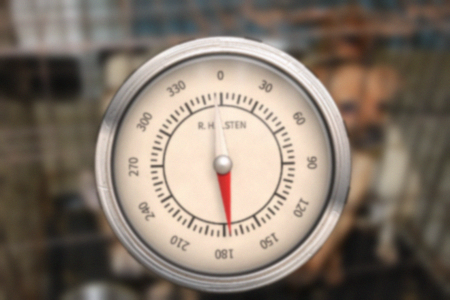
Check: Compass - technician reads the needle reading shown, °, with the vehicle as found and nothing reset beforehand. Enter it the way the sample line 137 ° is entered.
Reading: 175 °
